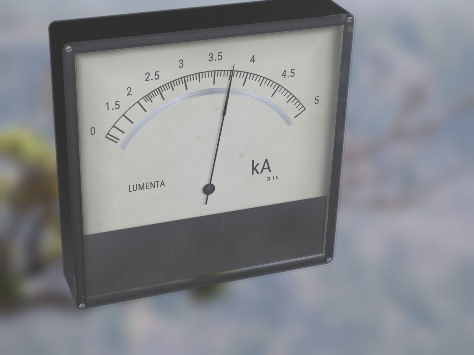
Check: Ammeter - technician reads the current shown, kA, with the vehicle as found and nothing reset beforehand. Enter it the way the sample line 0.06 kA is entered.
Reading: 3.75 kA
